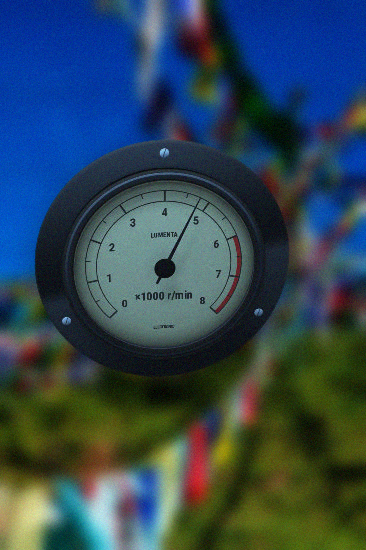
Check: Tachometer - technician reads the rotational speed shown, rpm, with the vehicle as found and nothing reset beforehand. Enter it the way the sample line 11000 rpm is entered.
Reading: 4750 rpm
